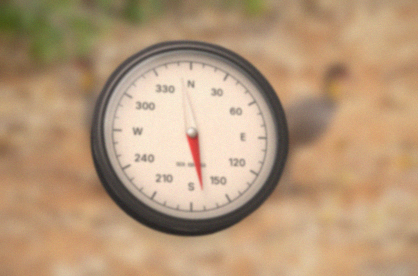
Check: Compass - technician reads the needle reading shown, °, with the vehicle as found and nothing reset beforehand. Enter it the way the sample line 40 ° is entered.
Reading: 170 °
